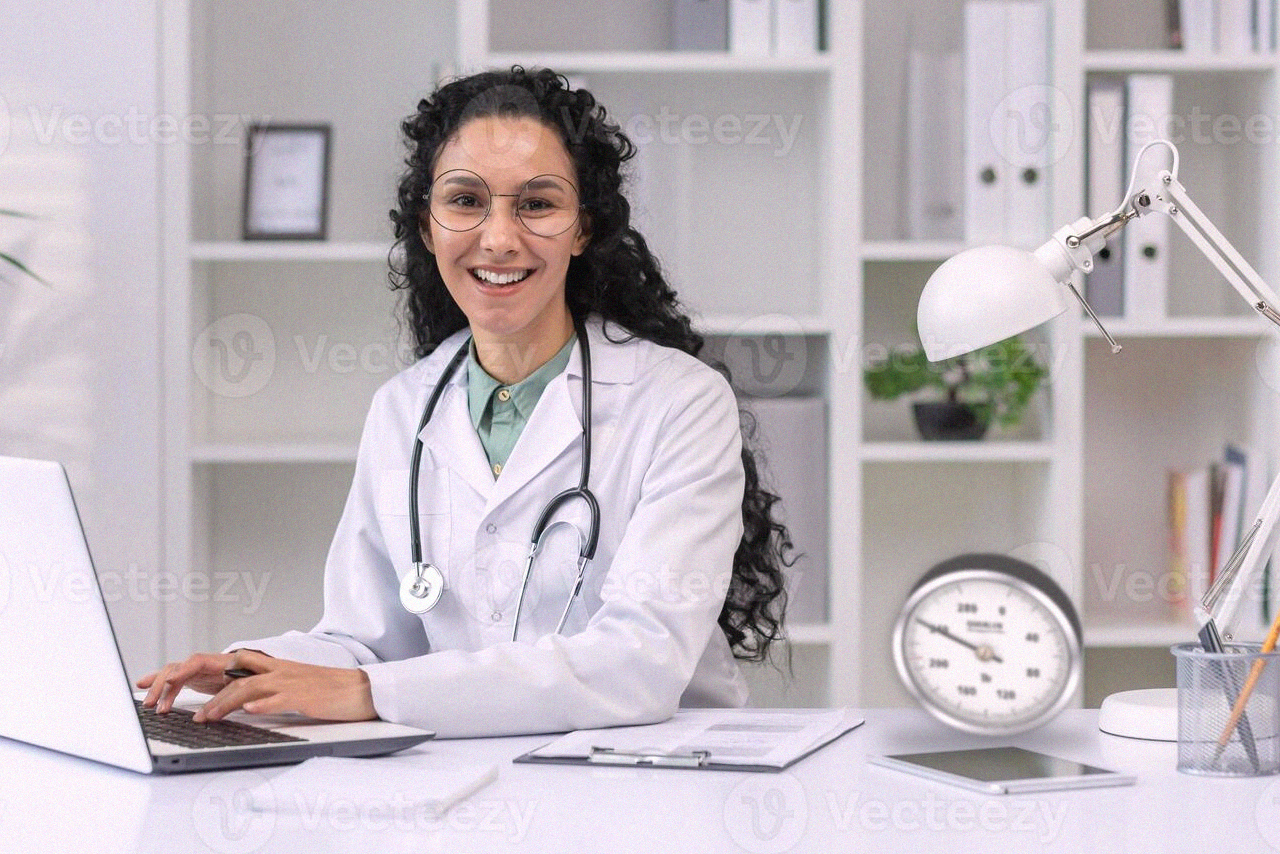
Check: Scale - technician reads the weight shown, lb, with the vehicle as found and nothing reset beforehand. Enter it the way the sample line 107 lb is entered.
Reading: 240 lb
